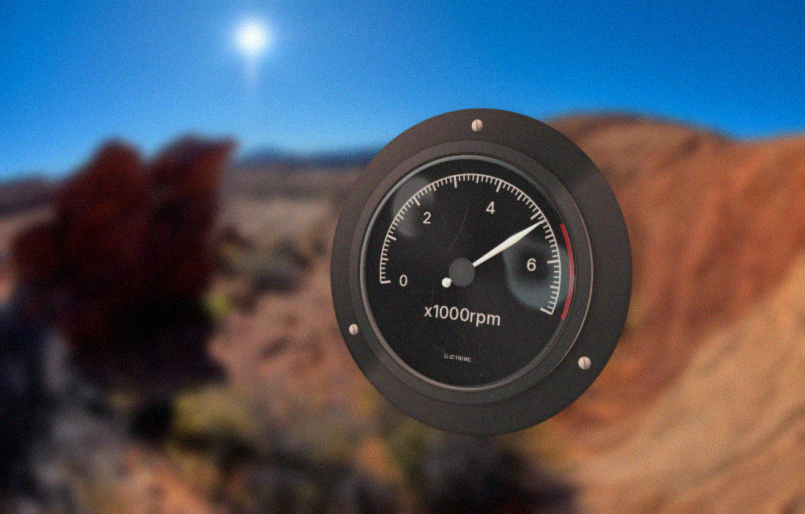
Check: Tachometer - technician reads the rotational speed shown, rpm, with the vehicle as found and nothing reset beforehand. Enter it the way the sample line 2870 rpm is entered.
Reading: 5200 rpm
